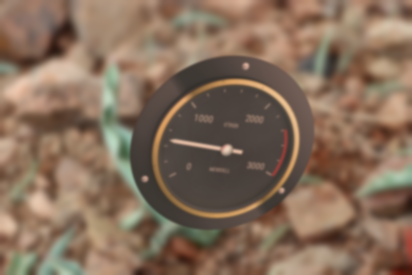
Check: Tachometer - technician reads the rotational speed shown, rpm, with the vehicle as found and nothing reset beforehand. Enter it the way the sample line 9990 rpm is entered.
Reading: 500 rpm
